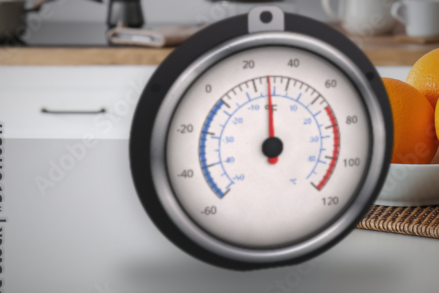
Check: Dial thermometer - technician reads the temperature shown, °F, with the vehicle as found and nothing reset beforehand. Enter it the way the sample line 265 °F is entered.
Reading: 28 °F
